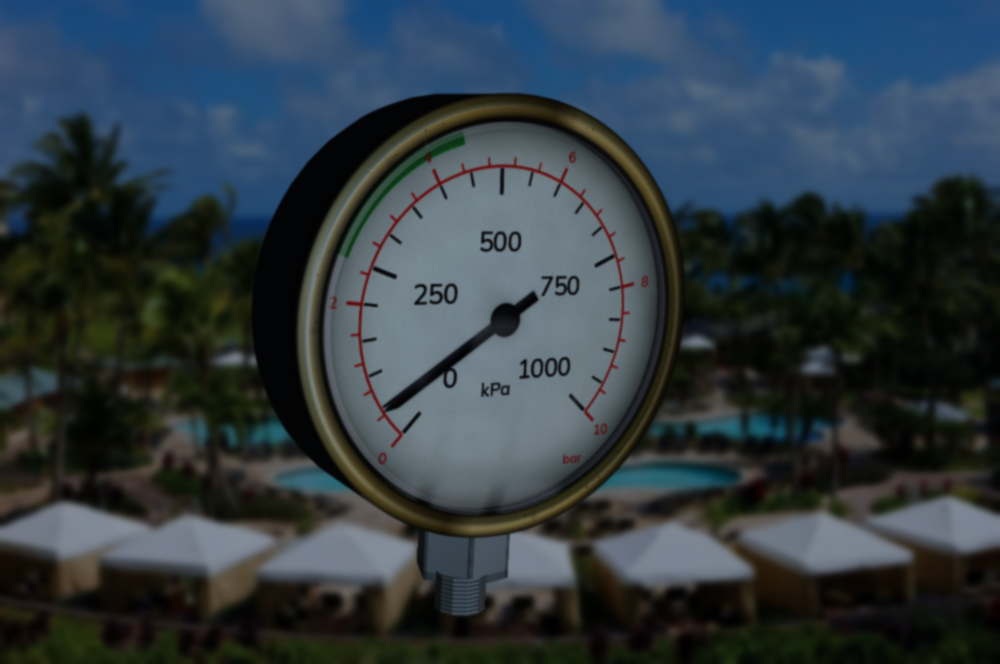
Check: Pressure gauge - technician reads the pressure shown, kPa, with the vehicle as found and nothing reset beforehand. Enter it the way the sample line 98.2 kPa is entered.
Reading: 50 kPa
